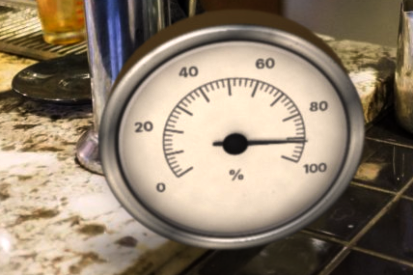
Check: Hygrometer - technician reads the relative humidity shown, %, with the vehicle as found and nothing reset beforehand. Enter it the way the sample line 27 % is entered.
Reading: 90 %
